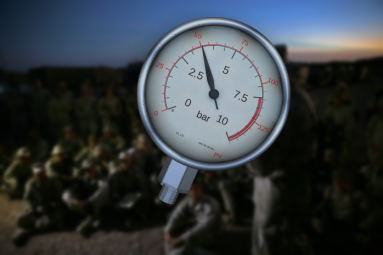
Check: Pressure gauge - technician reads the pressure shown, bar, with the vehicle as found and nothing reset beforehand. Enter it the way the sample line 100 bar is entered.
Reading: 3.5 bar
